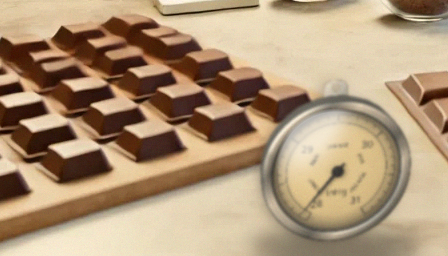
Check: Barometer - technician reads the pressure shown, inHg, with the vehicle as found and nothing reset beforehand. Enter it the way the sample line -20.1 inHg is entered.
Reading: 28.1 inHg
